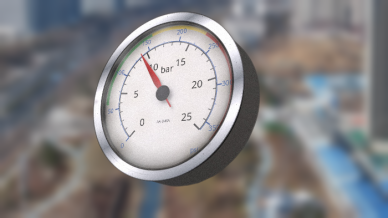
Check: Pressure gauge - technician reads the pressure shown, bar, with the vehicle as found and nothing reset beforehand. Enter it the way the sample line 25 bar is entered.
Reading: 9.5 bar
